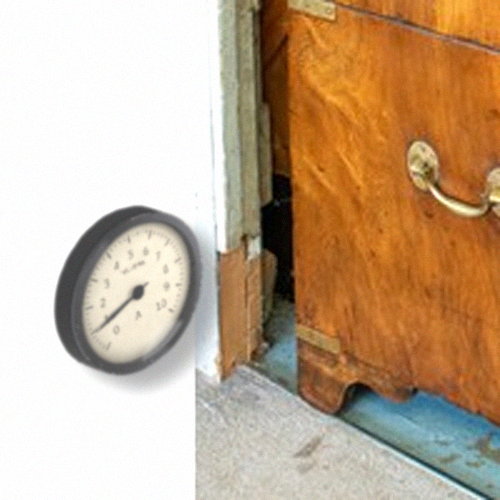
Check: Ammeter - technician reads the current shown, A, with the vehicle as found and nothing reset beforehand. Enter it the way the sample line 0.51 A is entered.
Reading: 1 A
